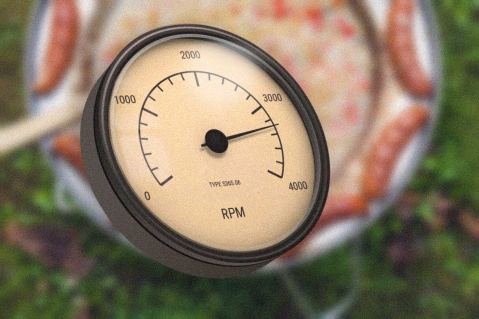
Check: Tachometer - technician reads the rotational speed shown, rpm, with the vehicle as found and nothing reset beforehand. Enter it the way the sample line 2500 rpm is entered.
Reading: 3300 rpm
